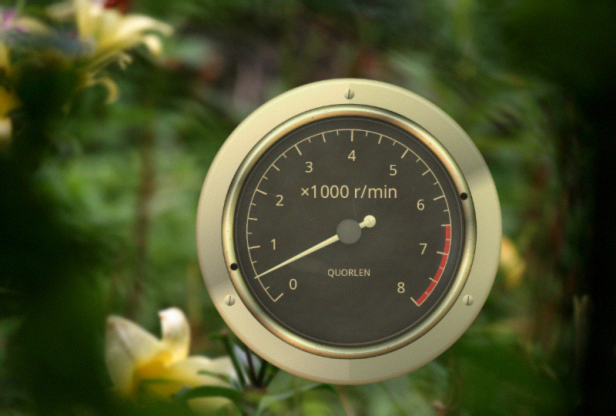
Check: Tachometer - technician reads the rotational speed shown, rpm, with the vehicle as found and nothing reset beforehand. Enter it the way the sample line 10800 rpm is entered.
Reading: 500 rpm
